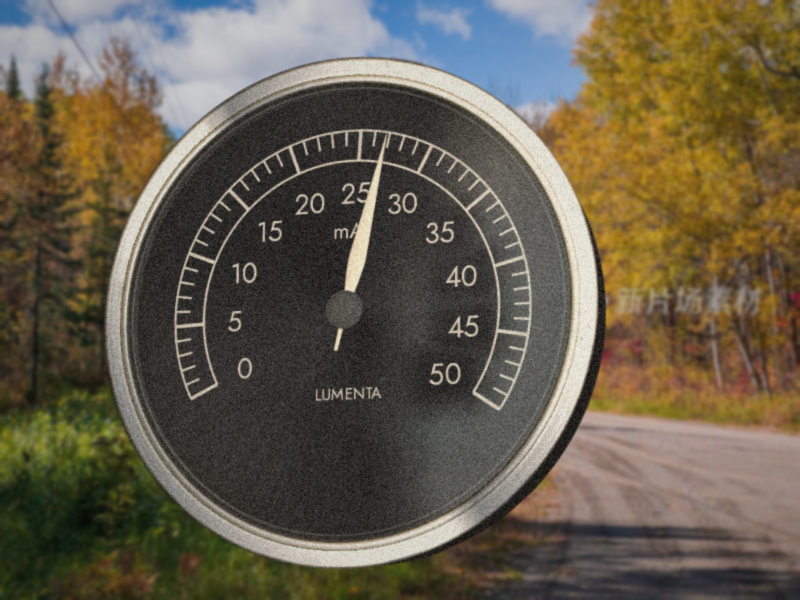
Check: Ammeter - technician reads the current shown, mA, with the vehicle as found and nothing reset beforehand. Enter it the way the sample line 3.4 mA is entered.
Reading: 27 mA
